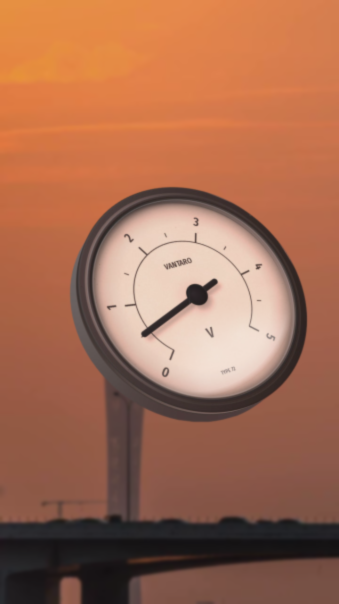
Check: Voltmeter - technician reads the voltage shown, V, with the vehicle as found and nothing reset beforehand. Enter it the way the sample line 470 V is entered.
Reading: 0.5 V
